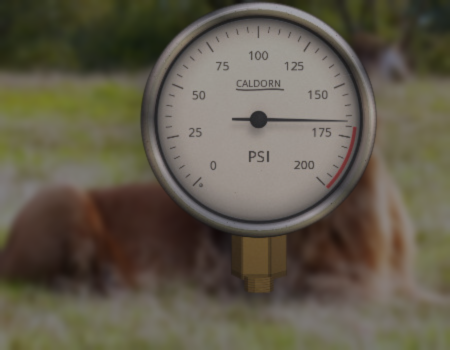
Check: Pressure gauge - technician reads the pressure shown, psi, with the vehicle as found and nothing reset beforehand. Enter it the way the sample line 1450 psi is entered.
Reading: 167.5 psi
